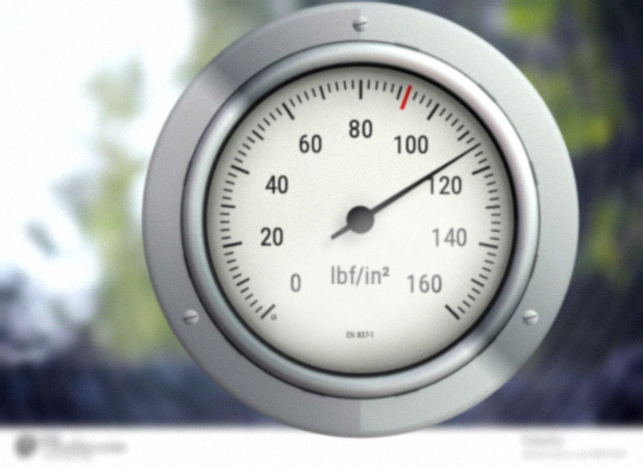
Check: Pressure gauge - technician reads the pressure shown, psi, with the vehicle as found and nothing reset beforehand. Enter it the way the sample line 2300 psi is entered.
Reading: 114 psi
